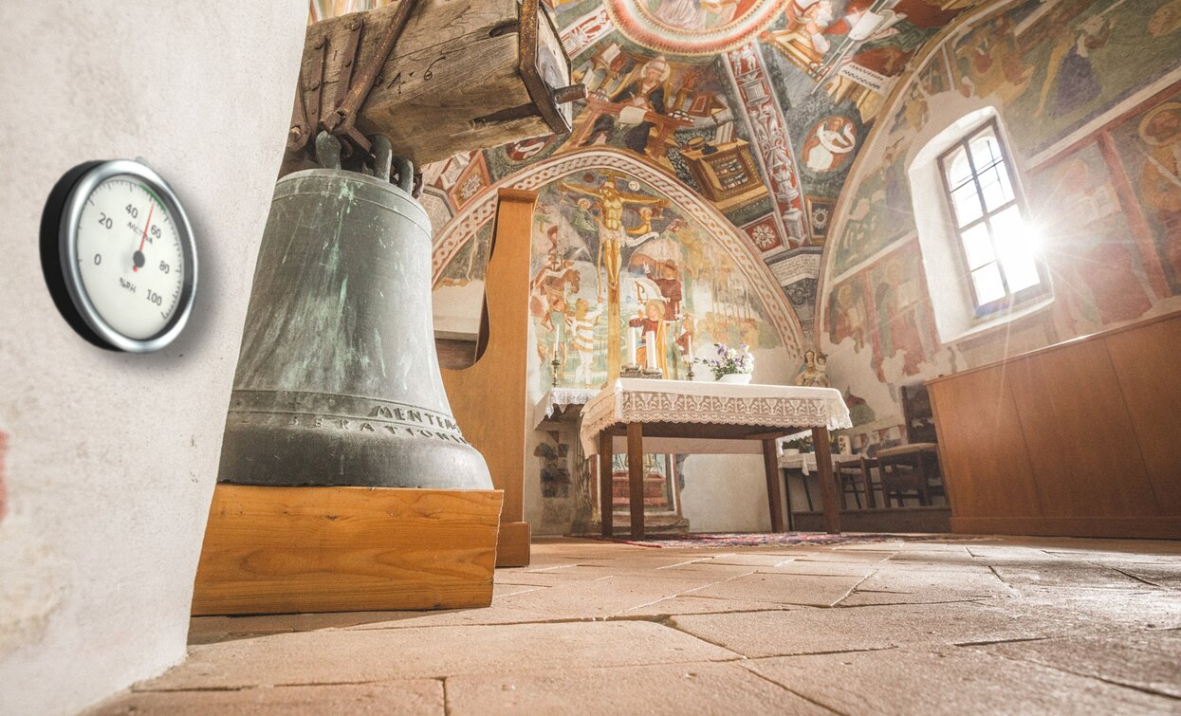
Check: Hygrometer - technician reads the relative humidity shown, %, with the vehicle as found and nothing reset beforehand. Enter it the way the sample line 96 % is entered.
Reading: 50 %
